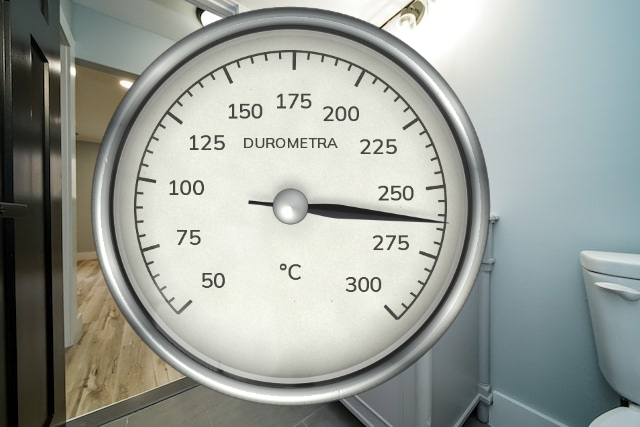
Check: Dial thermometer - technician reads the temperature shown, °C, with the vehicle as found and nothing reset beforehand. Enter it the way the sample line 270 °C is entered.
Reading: 262.5 °C
